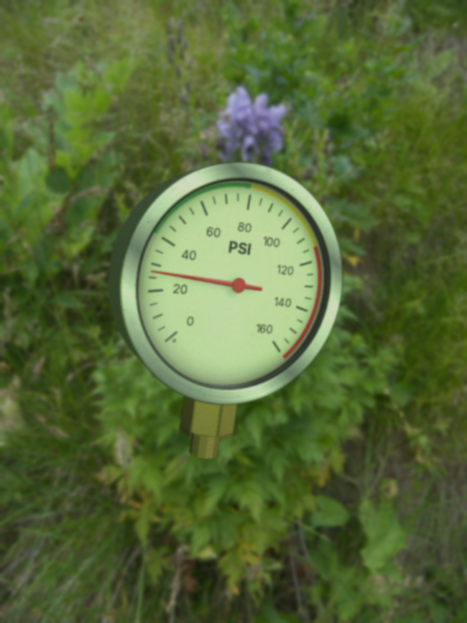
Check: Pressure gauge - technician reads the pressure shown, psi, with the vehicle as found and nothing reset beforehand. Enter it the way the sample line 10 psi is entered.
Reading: 27.5 psi
